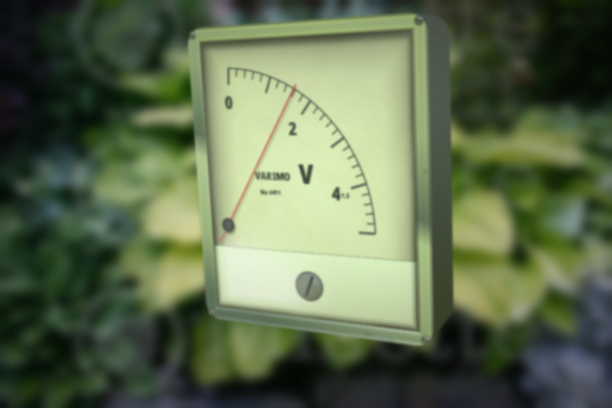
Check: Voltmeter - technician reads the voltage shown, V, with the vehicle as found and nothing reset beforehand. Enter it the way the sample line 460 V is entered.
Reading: 1.6 V
